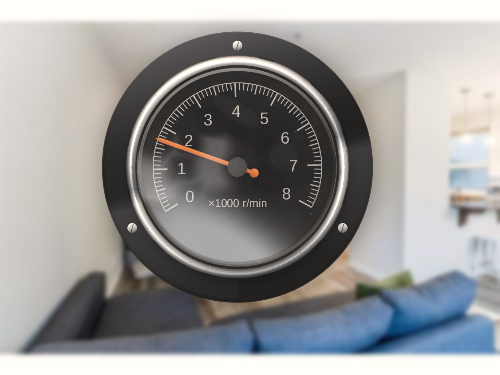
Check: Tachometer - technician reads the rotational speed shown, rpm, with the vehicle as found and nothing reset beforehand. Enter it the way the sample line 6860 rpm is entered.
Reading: 1700 rpm
